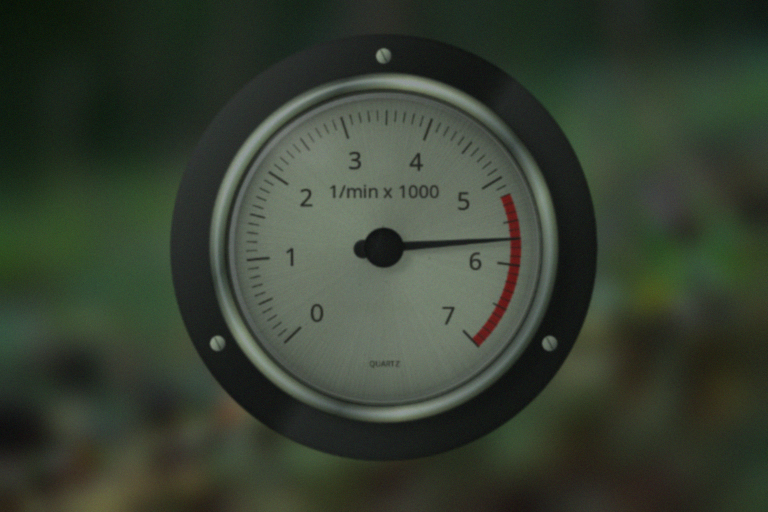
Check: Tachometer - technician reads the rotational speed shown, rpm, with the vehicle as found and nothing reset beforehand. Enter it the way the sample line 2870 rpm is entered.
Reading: 5700 rpm
